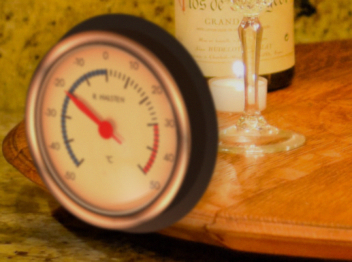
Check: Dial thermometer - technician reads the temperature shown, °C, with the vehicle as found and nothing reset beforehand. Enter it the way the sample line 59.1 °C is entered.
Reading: -20 °C
